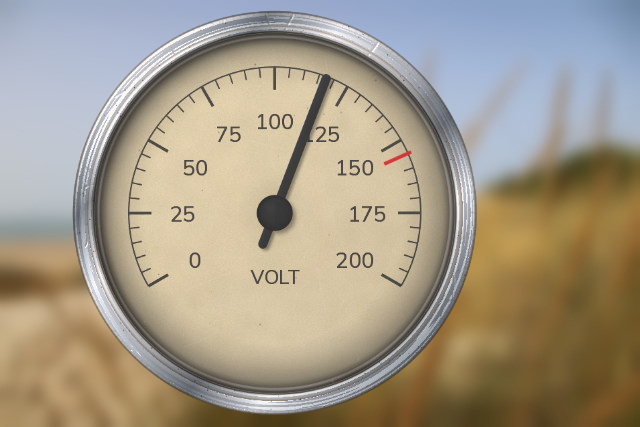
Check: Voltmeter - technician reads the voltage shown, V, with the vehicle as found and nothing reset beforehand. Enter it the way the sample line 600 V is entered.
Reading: 117.5 V
